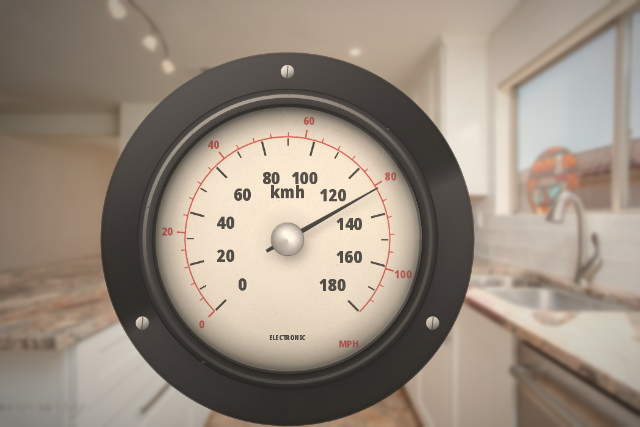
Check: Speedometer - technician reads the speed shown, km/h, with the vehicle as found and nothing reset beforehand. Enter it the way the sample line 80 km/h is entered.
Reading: 130 km/h
